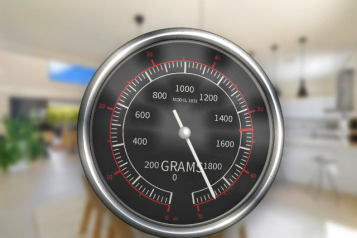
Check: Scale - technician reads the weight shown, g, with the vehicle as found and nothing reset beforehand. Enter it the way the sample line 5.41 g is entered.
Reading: 1900 g
